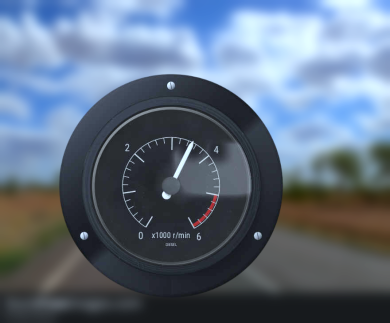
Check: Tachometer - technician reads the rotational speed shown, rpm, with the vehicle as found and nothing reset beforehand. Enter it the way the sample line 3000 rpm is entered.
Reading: 3500 rpm
